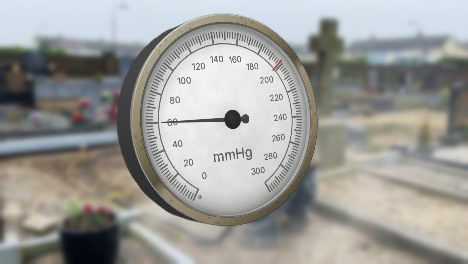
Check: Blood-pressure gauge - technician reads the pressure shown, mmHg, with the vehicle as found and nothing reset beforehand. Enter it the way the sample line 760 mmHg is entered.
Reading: 60 mmHg
